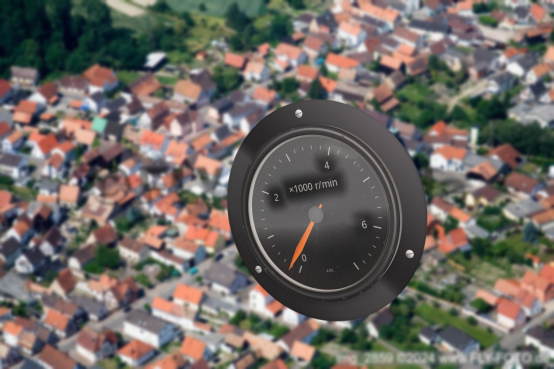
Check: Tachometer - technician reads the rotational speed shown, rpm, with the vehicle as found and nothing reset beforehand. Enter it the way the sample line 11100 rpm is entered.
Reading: 200 rpm
